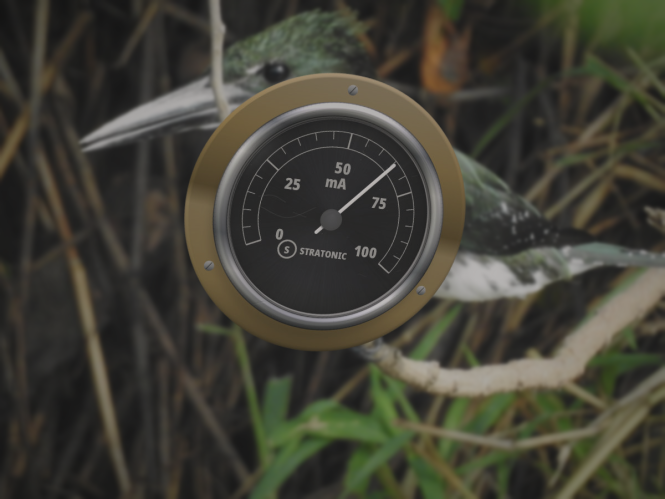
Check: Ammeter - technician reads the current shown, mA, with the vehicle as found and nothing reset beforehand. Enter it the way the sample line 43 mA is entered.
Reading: 65 mA
